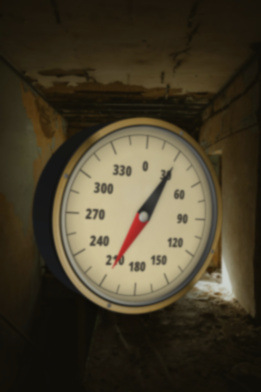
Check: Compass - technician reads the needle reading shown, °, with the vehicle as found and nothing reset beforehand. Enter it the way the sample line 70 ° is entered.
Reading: 210 °
